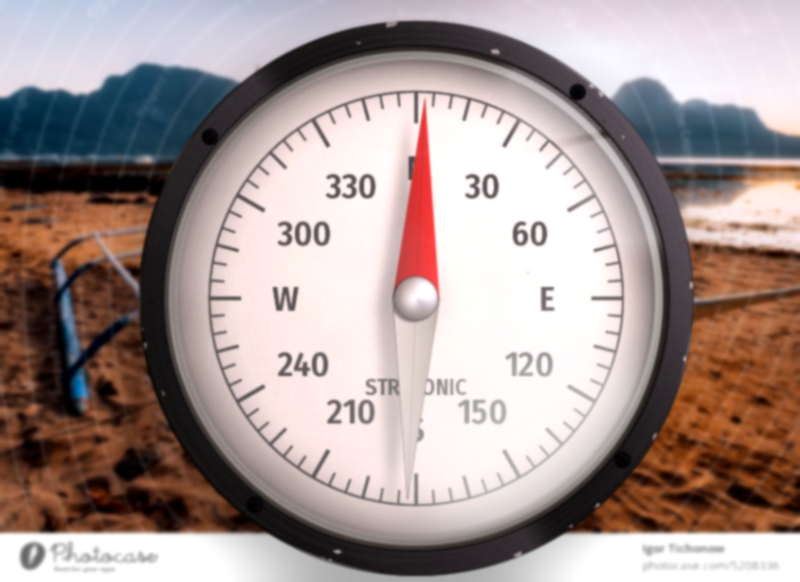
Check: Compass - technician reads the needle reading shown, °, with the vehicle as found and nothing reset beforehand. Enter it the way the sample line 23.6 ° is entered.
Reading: 2.5 °
